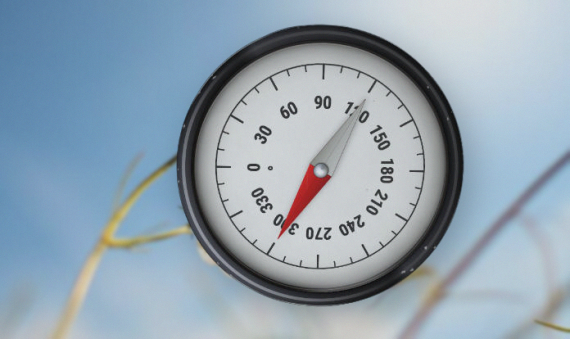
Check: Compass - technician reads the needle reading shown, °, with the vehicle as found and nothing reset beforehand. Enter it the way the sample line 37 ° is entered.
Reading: 300 °
